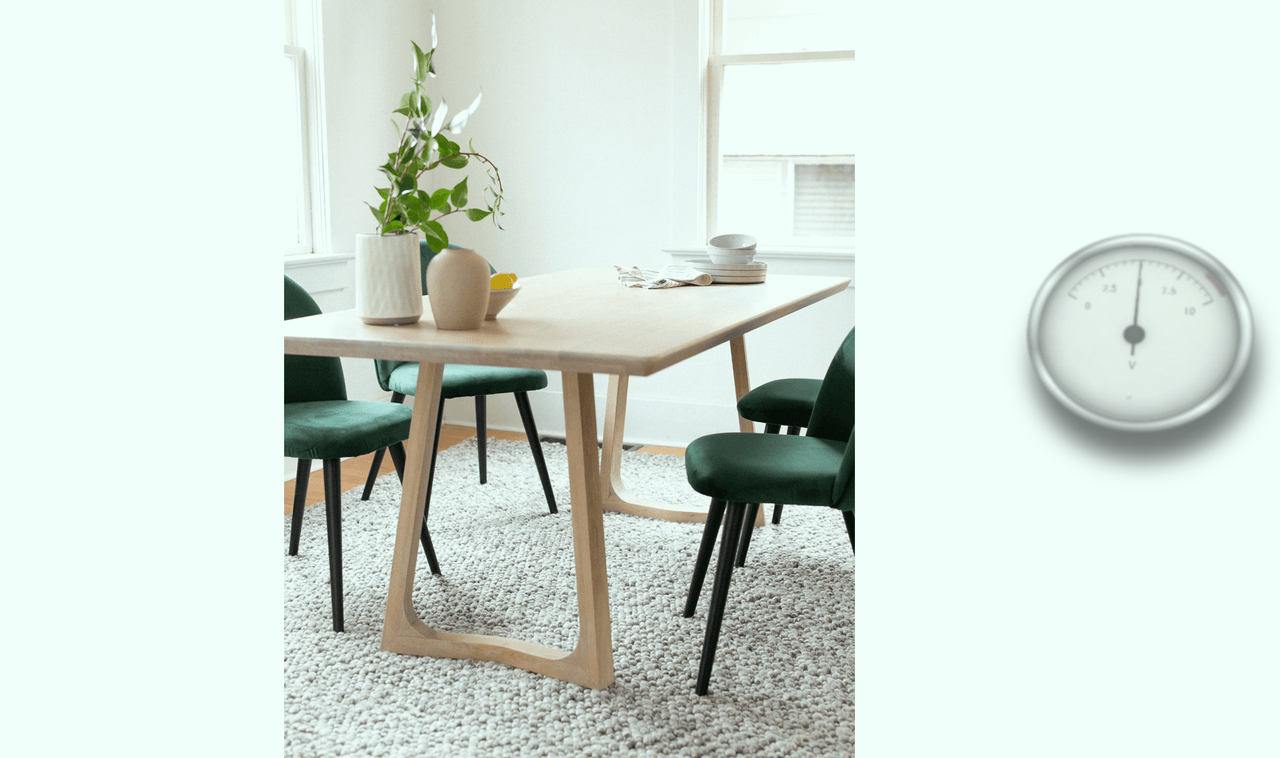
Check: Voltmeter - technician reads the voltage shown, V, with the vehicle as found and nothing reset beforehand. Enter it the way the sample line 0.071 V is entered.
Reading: 5 V
